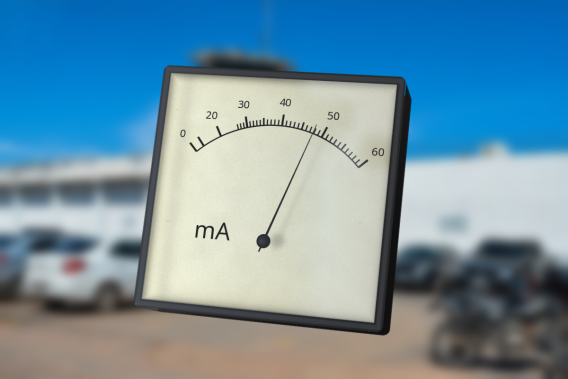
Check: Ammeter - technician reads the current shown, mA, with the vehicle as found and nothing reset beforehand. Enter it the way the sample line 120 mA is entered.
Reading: 48 mA
